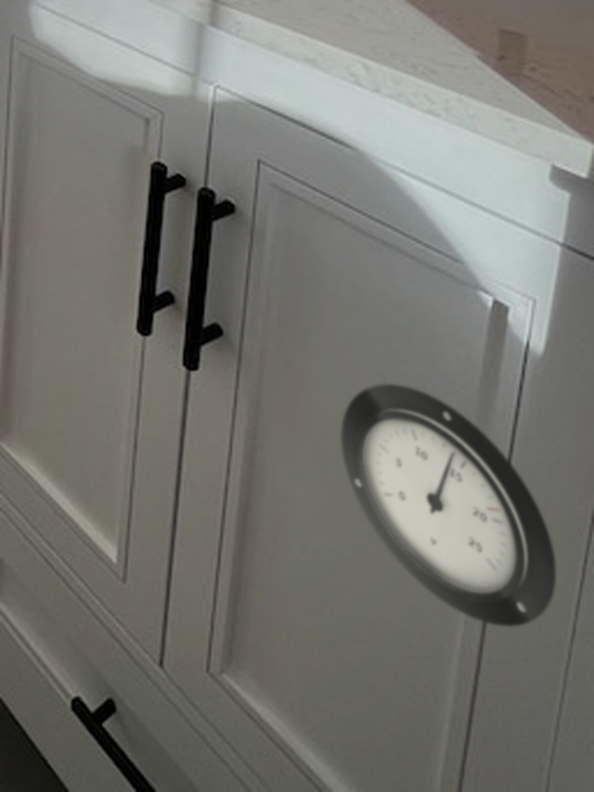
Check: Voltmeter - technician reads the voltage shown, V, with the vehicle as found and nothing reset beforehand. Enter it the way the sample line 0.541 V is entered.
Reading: 14 V
